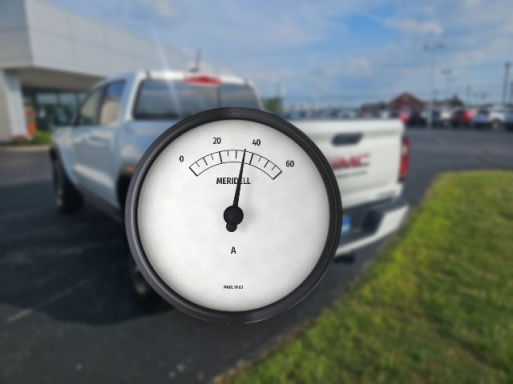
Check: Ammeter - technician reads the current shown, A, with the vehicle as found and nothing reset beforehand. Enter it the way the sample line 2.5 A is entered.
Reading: 35 A
